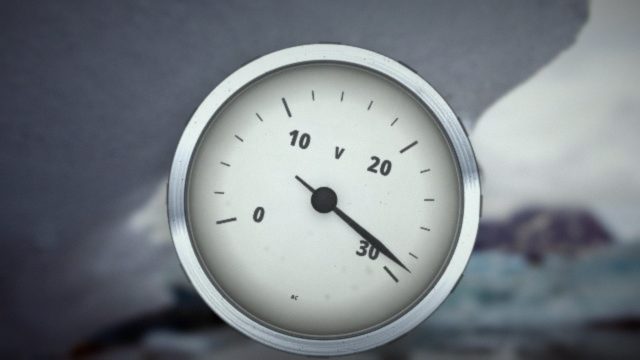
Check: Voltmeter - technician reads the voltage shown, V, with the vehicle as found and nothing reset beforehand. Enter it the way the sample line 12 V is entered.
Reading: 29 V
